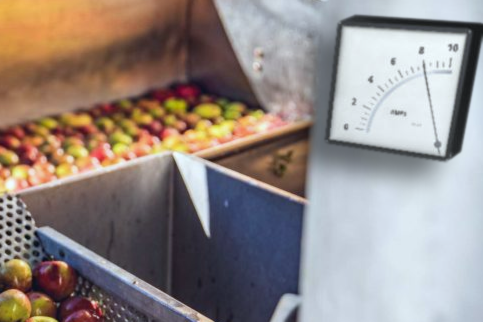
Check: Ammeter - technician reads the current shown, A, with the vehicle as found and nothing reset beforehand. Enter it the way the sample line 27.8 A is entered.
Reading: 8 A
